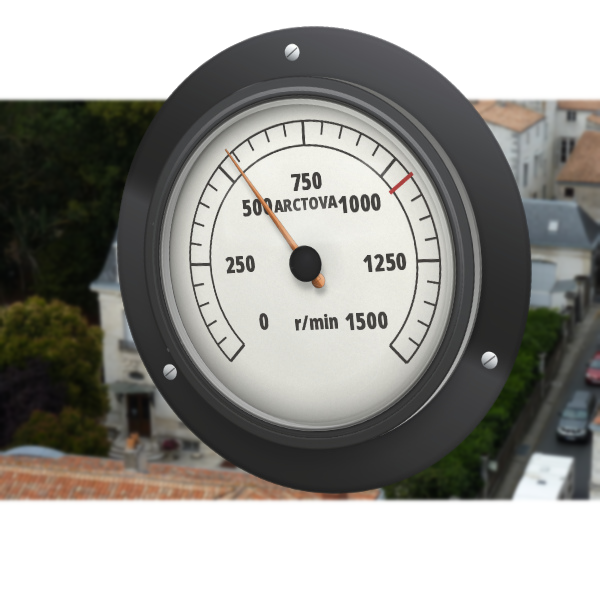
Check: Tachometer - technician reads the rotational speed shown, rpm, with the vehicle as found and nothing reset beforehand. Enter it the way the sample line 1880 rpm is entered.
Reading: 550 rpm
